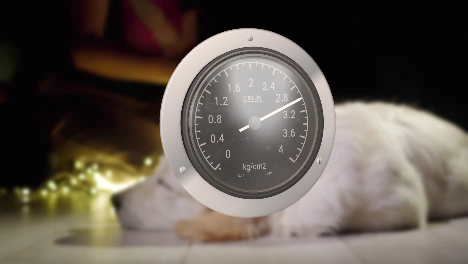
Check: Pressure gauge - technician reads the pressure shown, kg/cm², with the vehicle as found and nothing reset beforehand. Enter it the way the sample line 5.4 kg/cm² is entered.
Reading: 3 kg/cm²
